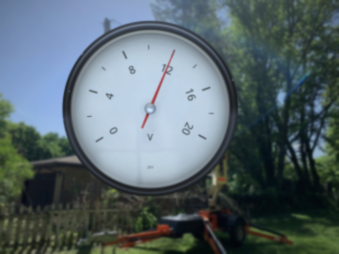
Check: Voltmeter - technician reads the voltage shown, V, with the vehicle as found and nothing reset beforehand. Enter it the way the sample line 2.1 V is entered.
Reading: 12 V
